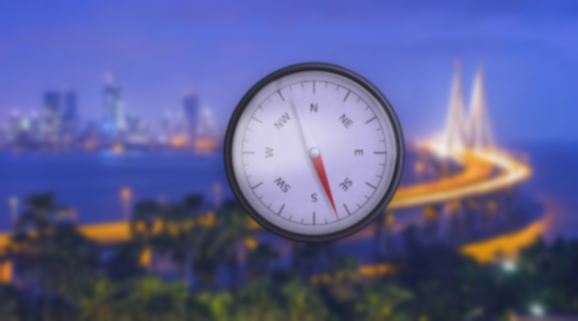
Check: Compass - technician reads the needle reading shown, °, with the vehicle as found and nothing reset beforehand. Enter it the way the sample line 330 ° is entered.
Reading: 160 °
